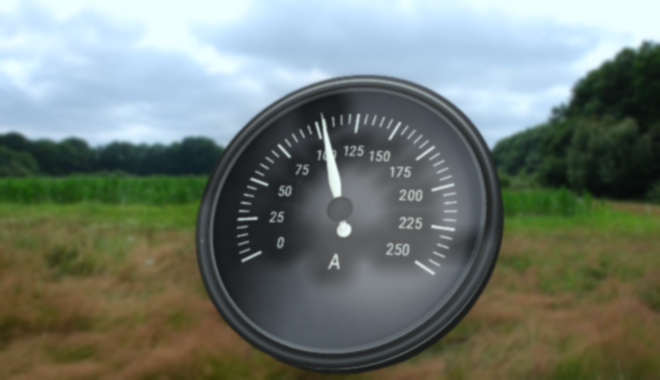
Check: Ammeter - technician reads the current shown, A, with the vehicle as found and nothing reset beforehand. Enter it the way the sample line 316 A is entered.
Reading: 105 A
